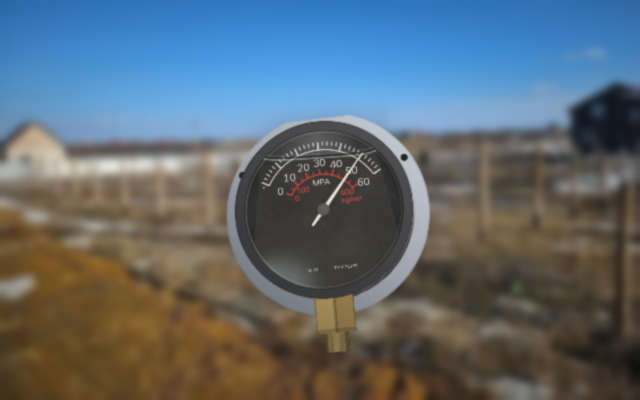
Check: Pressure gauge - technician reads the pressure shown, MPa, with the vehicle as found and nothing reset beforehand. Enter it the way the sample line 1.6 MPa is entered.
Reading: 50 MPa
